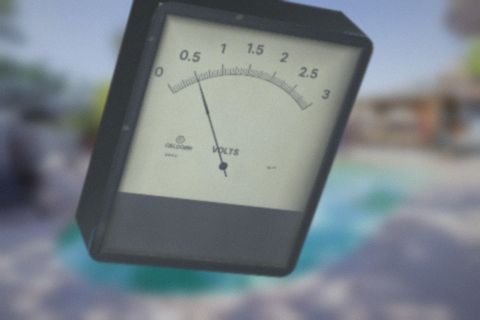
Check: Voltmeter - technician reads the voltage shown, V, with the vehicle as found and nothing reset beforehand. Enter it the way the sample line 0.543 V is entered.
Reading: 0.5 V
